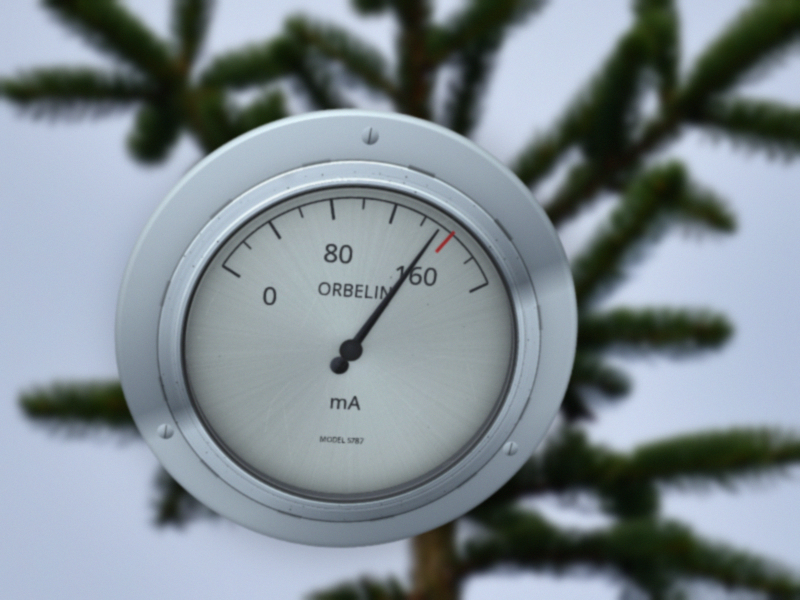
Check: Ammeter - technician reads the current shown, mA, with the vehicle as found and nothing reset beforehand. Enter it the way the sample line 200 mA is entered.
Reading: 150 mA
